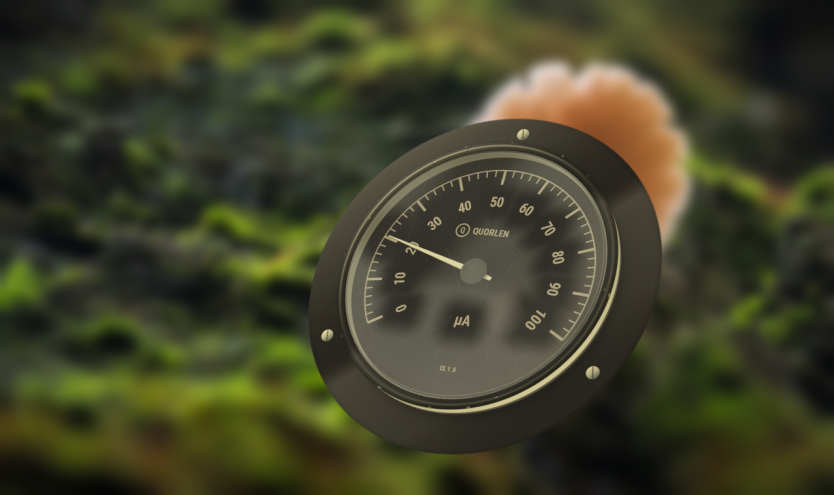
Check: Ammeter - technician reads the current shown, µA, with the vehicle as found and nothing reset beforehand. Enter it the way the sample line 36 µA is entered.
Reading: 20 µA
